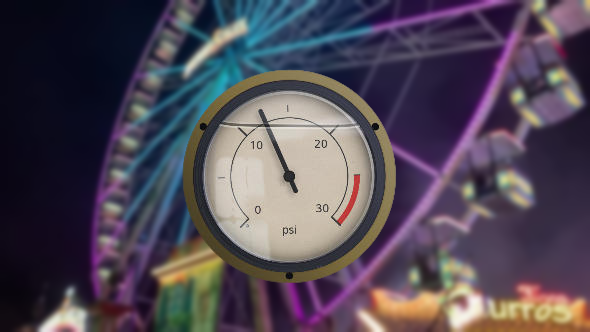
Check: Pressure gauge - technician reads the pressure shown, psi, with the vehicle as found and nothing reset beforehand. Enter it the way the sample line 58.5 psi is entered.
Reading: 12.5 psi
